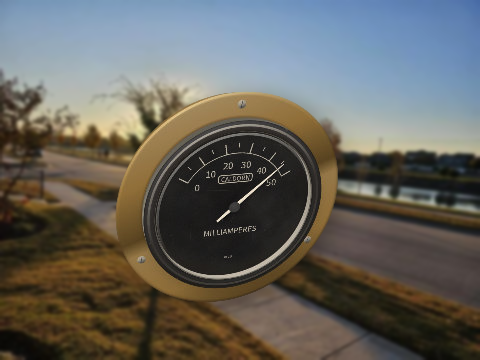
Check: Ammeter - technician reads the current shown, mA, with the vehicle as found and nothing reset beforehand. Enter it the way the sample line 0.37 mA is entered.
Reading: 45 mA
